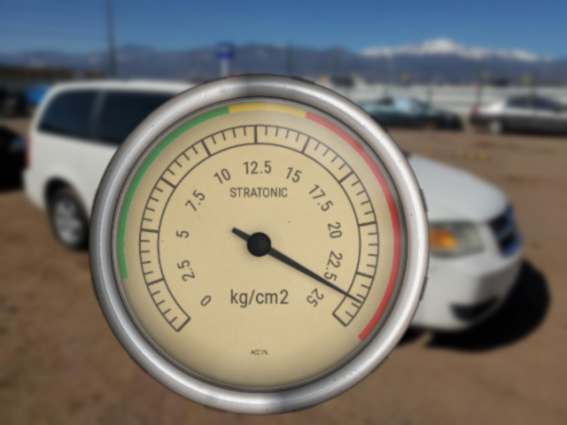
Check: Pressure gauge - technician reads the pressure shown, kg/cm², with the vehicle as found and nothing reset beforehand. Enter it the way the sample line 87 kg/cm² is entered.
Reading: 23.75 kg/cm²
